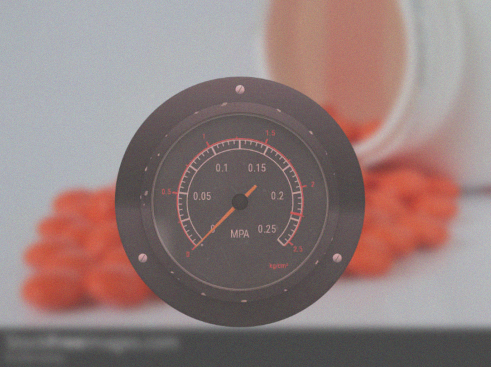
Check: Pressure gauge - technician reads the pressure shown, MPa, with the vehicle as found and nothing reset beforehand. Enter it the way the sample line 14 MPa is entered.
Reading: 0 MPa
